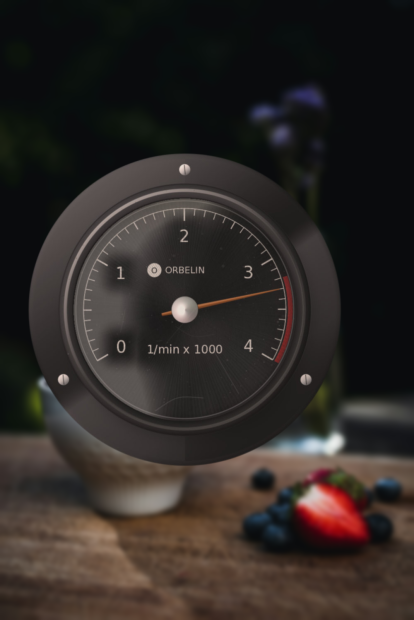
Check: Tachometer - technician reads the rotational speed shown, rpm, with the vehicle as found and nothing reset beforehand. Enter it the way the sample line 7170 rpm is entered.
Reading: 3300 rpm
